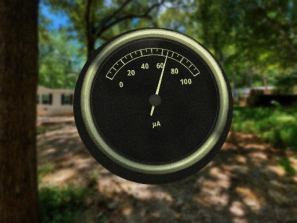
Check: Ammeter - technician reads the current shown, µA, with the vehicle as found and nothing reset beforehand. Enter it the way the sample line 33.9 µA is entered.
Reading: 65 µA
